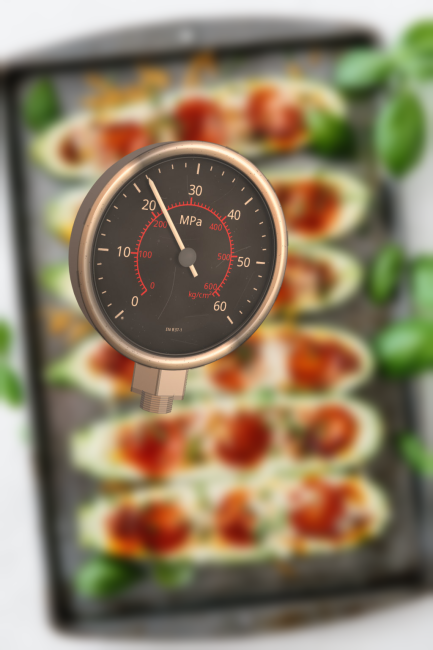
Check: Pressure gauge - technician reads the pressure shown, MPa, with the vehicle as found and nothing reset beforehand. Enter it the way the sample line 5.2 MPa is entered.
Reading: 22 MPa
